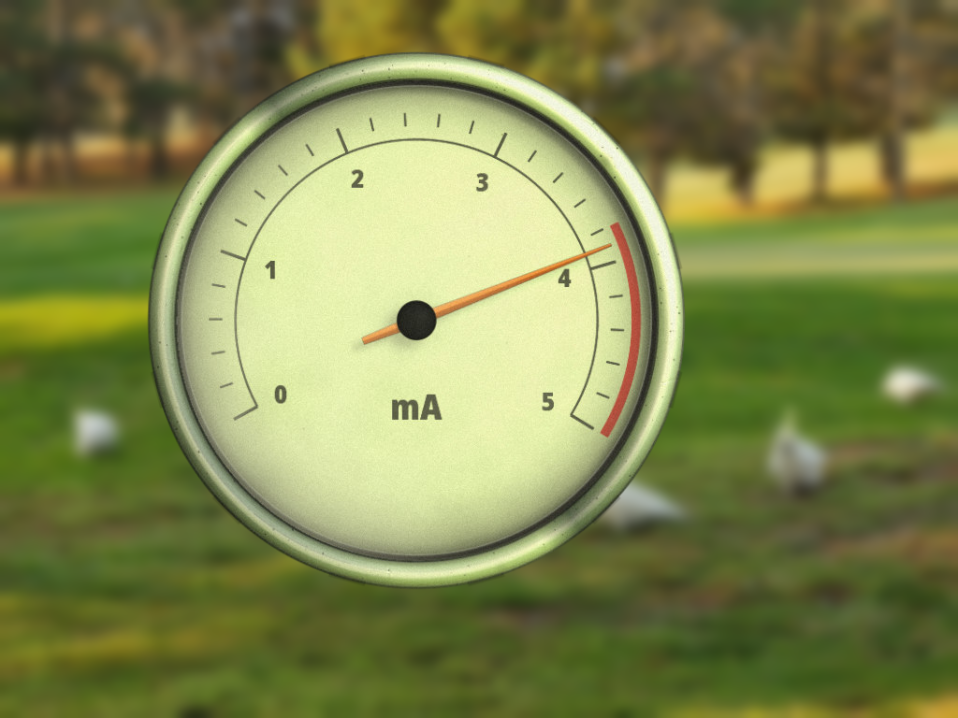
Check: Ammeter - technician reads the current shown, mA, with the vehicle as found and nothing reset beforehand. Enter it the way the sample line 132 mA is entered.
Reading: 3.9 mA
